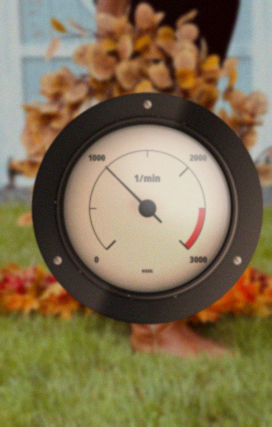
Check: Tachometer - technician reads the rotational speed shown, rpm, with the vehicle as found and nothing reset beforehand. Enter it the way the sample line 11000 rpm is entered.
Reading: 1000 rpm
